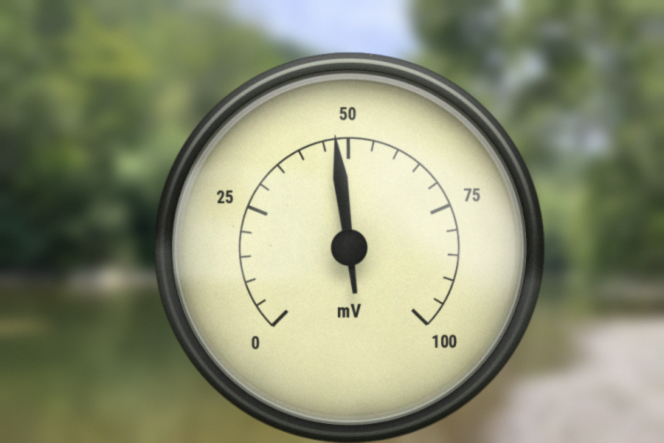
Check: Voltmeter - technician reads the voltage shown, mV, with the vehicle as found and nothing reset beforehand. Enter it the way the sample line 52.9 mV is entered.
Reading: 47.5 mV
